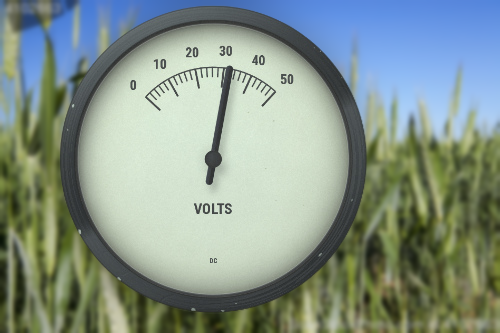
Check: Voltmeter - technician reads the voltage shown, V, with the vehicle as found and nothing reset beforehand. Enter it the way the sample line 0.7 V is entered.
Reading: 32 V
